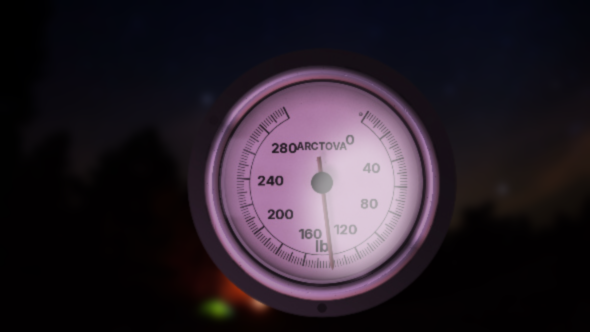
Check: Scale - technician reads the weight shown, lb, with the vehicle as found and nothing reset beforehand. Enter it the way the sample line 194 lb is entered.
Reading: 140 lb
